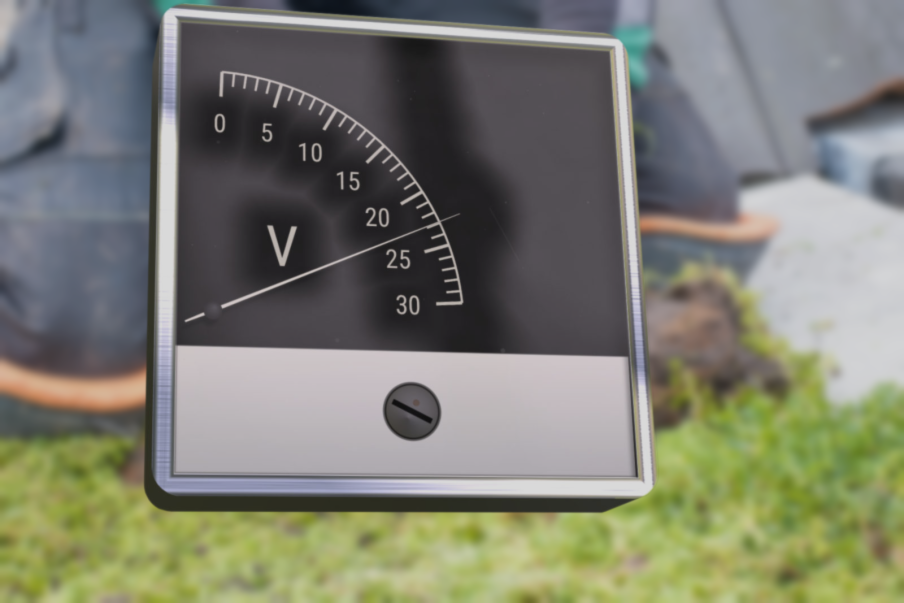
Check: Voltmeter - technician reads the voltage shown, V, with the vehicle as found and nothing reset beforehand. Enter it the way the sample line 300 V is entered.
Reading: 23 V
